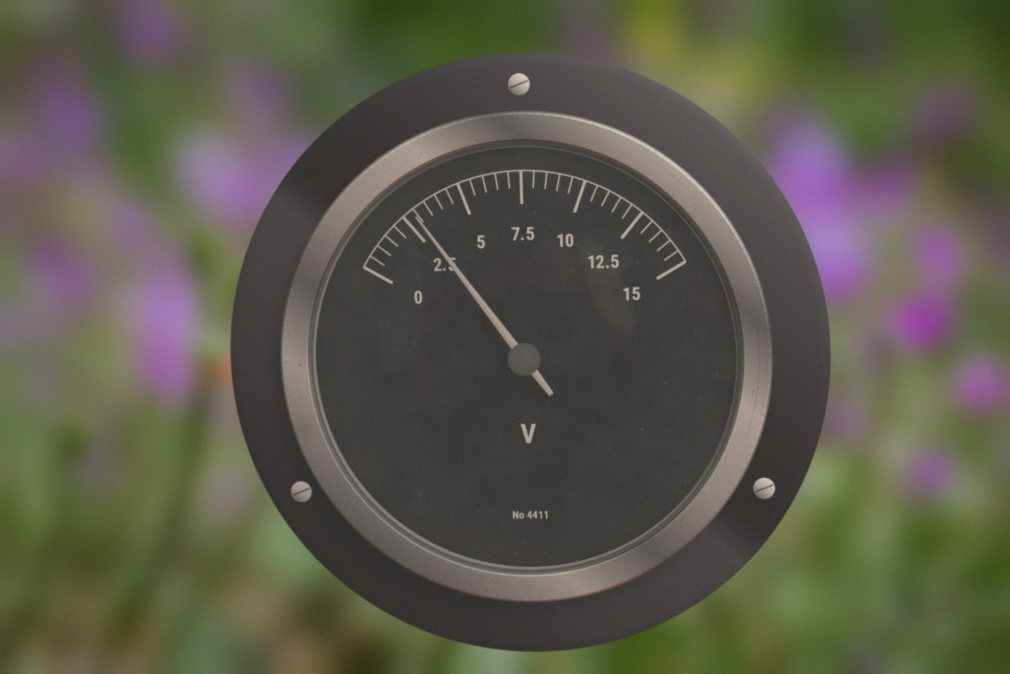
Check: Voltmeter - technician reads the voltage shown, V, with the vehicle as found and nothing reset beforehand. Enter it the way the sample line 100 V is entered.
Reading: 3 V
